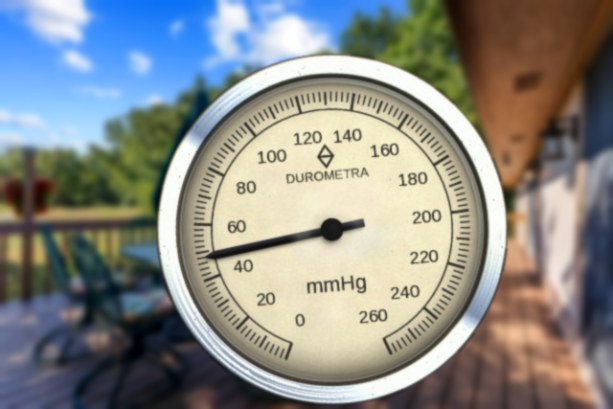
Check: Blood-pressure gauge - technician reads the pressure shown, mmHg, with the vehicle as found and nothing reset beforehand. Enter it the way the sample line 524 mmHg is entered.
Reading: 48 mmHg
